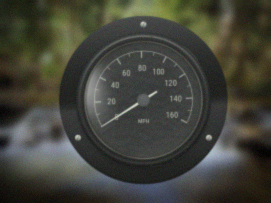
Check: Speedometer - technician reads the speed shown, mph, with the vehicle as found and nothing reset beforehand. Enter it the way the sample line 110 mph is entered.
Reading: 0 mph
